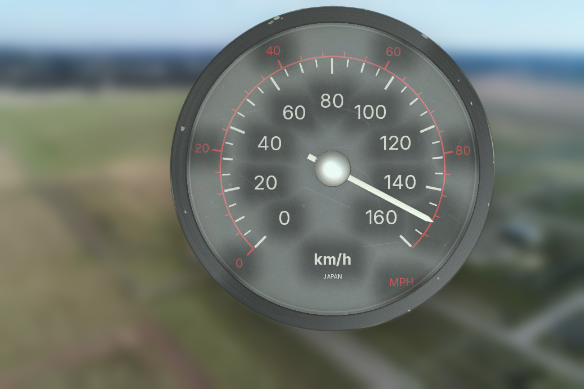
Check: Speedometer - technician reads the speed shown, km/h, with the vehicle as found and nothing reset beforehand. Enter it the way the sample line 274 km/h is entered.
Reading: 150 km/h
